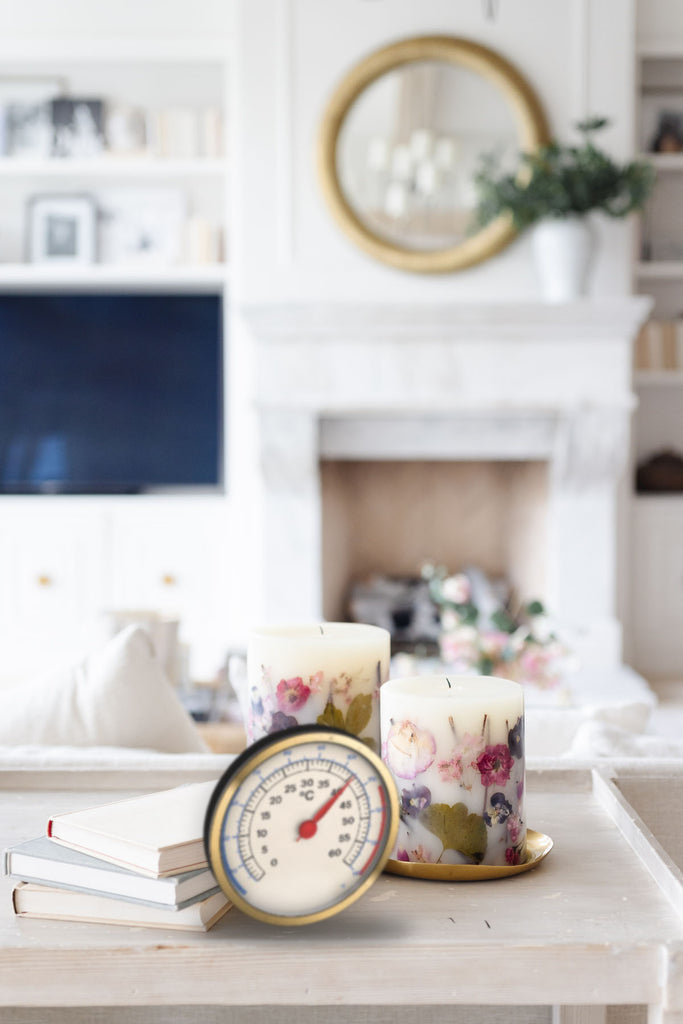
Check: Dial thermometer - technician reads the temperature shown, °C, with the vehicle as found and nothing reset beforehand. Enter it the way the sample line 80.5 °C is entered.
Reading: 40 °C
